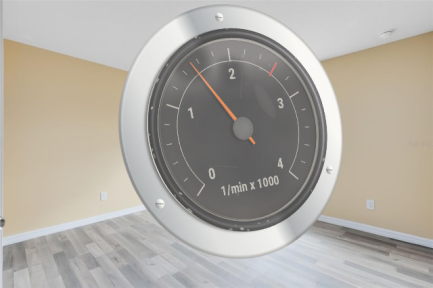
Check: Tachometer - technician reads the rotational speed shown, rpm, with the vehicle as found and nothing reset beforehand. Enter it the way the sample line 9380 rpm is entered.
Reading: 1500 rpm
